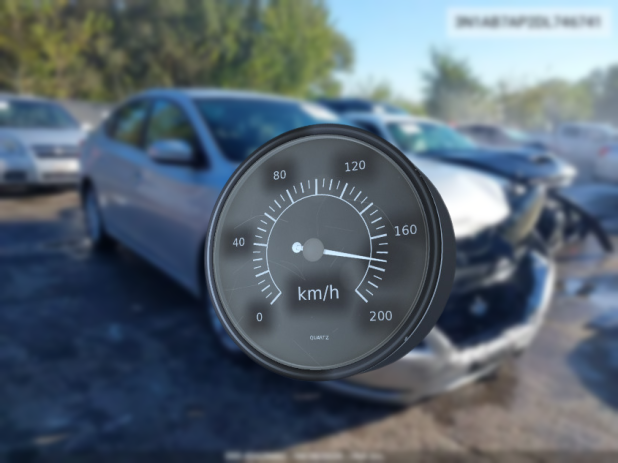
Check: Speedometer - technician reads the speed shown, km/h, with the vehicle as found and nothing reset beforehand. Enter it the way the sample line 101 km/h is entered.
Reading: 175 km/h
